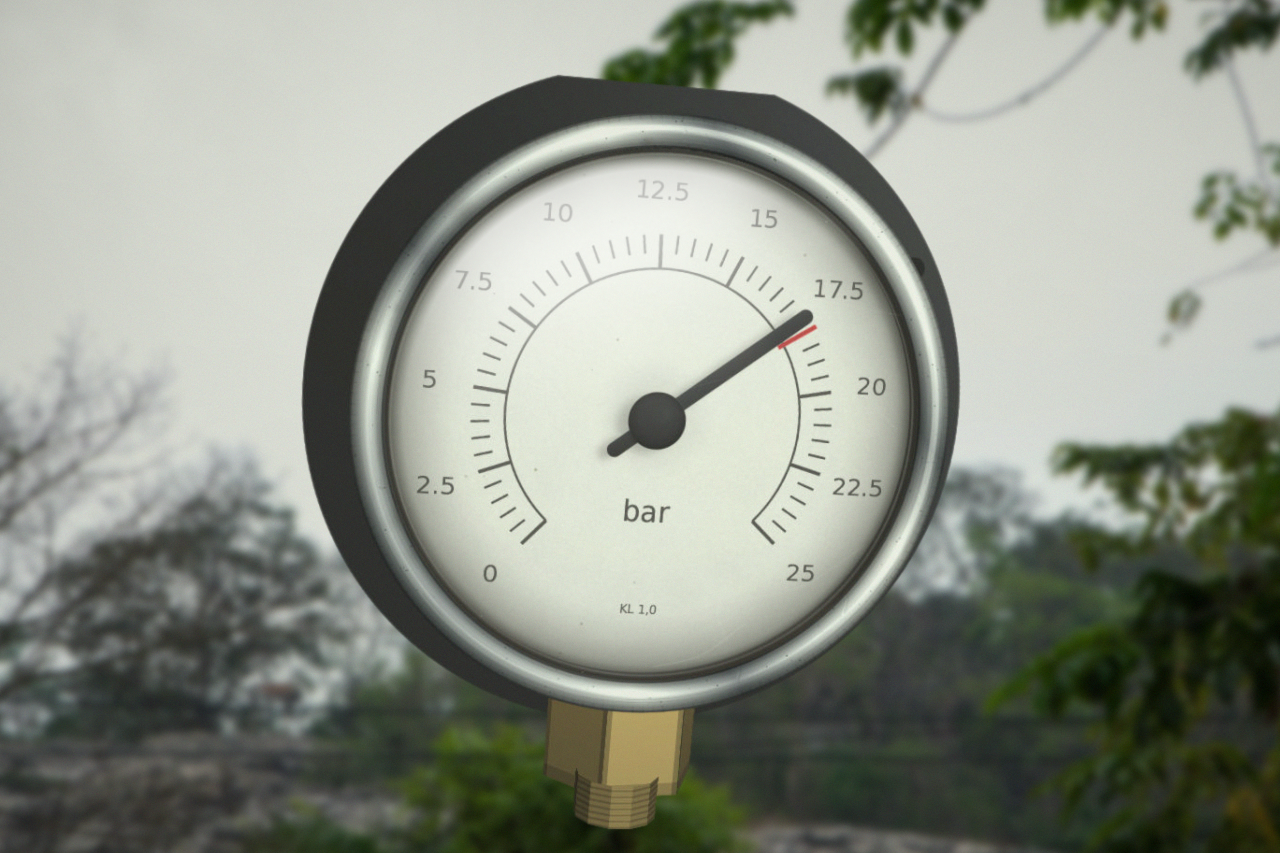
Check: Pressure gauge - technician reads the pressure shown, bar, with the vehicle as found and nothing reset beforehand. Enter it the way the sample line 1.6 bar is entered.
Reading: 17.5 bar
